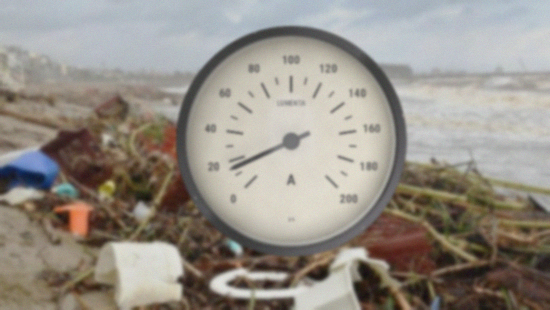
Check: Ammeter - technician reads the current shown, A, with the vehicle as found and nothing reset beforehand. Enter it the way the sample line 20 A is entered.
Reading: 15 A
